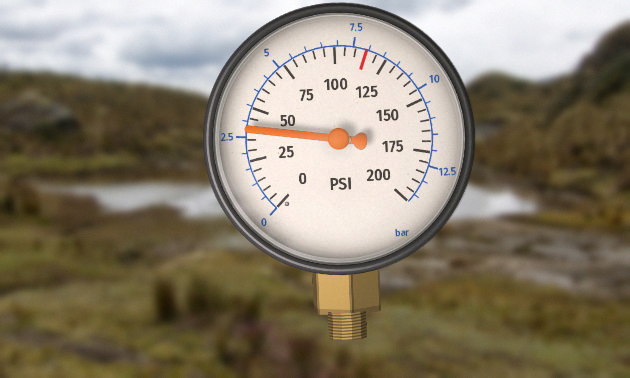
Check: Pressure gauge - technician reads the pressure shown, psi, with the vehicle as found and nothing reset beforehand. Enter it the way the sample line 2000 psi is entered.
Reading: 40 psi
